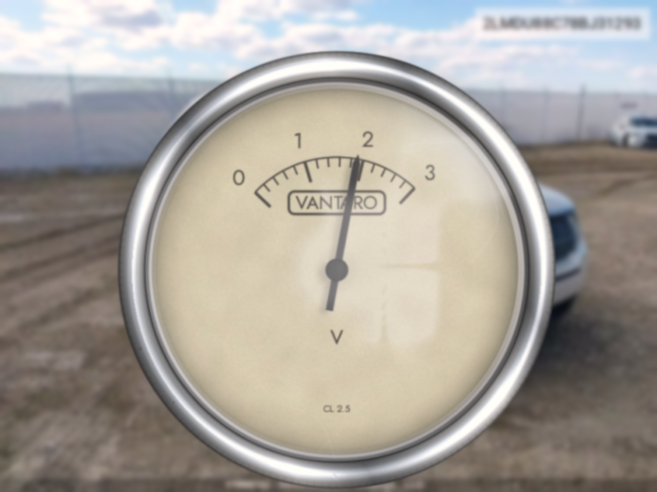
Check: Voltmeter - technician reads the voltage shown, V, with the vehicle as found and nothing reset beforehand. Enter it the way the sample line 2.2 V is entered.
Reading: 1.9 V
